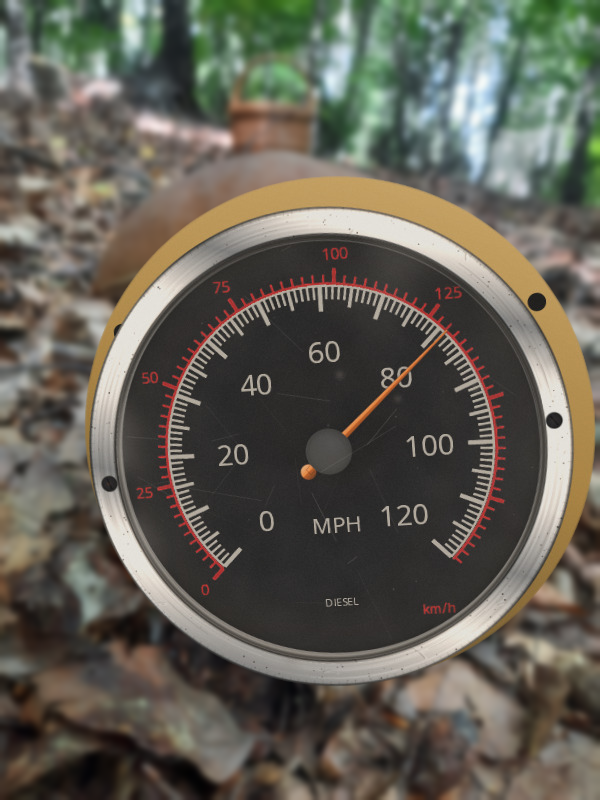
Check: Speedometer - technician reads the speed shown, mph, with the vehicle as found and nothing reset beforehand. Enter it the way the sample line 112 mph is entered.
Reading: 81 mph
